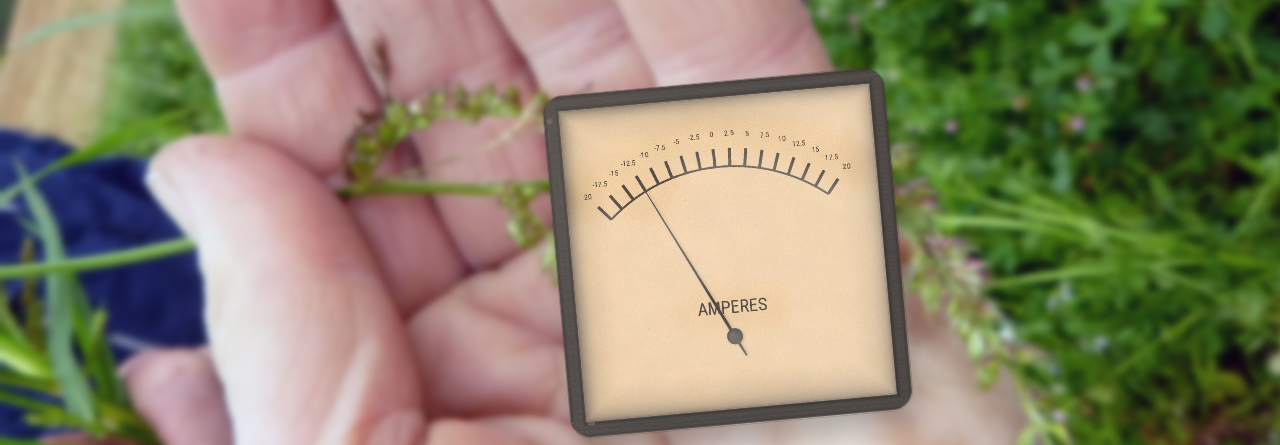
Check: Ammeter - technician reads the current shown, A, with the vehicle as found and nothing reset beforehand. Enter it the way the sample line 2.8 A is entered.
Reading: -12.5 A
